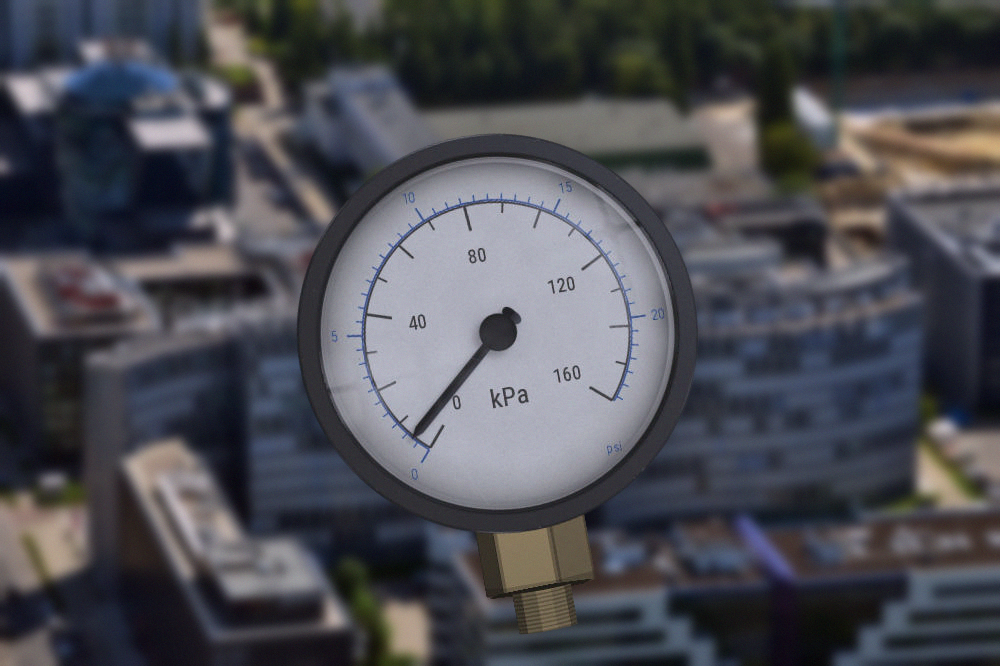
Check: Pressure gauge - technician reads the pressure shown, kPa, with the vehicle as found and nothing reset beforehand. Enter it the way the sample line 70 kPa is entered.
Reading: 5 kPa
